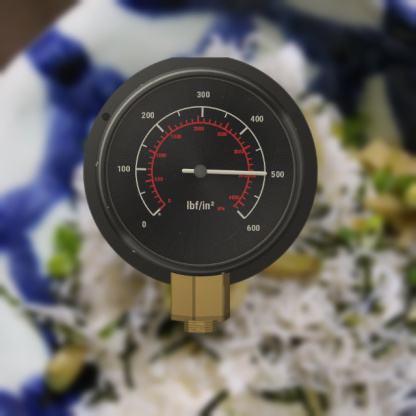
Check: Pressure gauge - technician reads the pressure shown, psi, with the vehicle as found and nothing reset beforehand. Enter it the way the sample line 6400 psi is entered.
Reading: 500 psi
